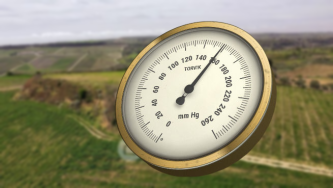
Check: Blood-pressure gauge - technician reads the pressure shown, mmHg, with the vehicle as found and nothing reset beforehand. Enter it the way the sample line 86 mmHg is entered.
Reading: 160 mmHg
